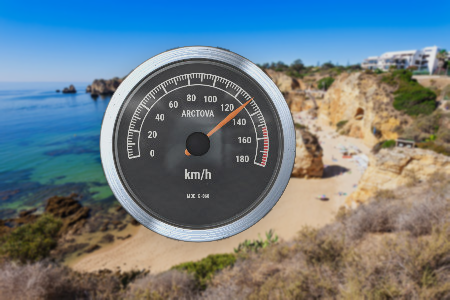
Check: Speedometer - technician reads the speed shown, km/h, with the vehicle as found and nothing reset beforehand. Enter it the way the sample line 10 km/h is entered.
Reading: 130 km/h
